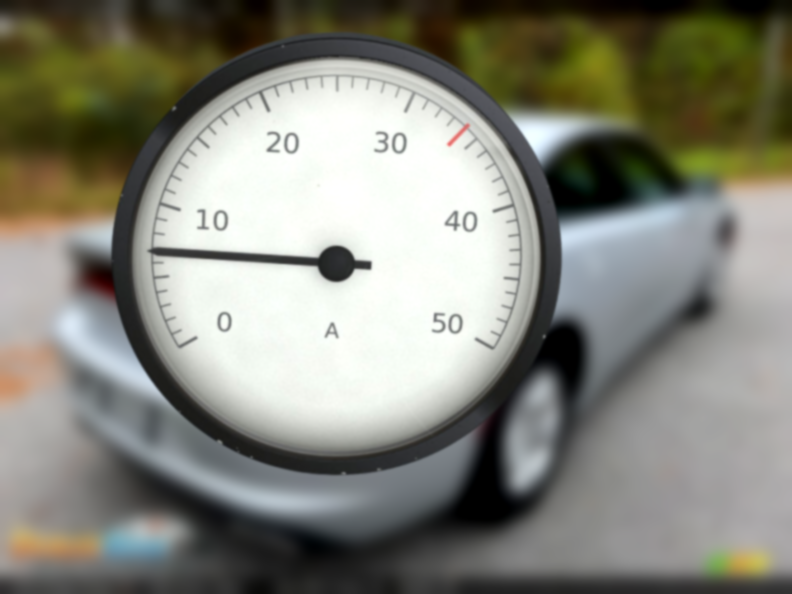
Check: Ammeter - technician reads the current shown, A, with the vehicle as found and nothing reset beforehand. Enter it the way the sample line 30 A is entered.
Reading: 7 A
